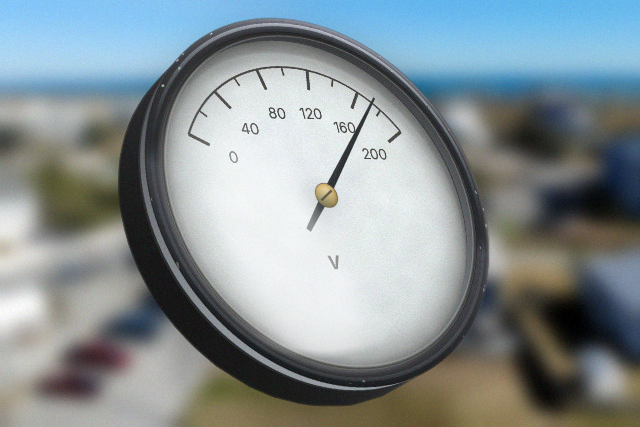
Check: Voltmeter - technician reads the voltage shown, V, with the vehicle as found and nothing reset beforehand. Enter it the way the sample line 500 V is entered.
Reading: 170 V
